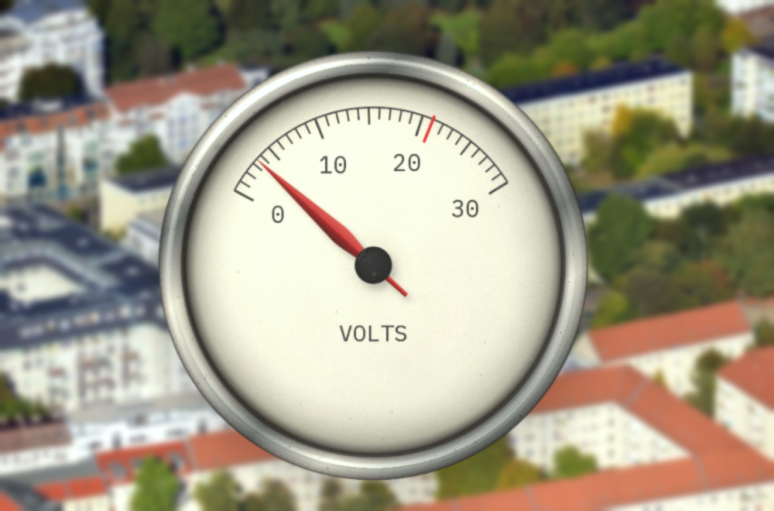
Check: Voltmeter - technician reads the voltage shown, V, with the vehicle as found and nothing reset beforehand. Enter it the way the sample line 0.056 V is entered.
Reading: 3.5 V
